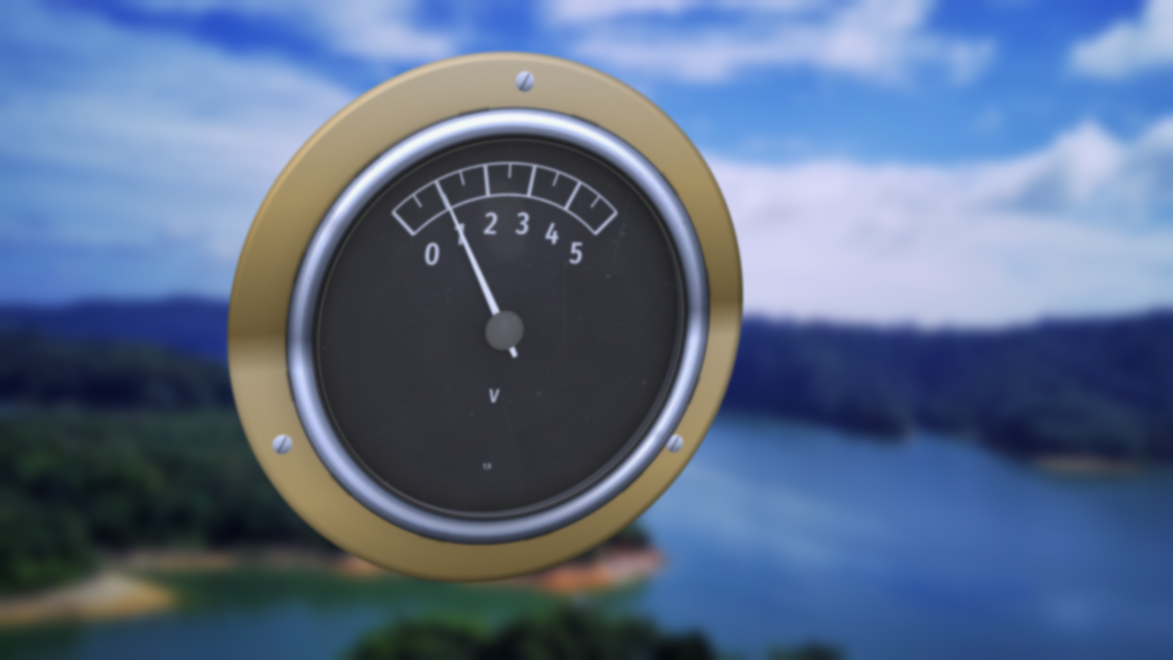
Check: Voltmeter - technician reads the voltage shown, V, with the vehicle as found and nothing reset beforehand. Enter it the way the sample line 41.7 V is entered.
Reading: 1 V
